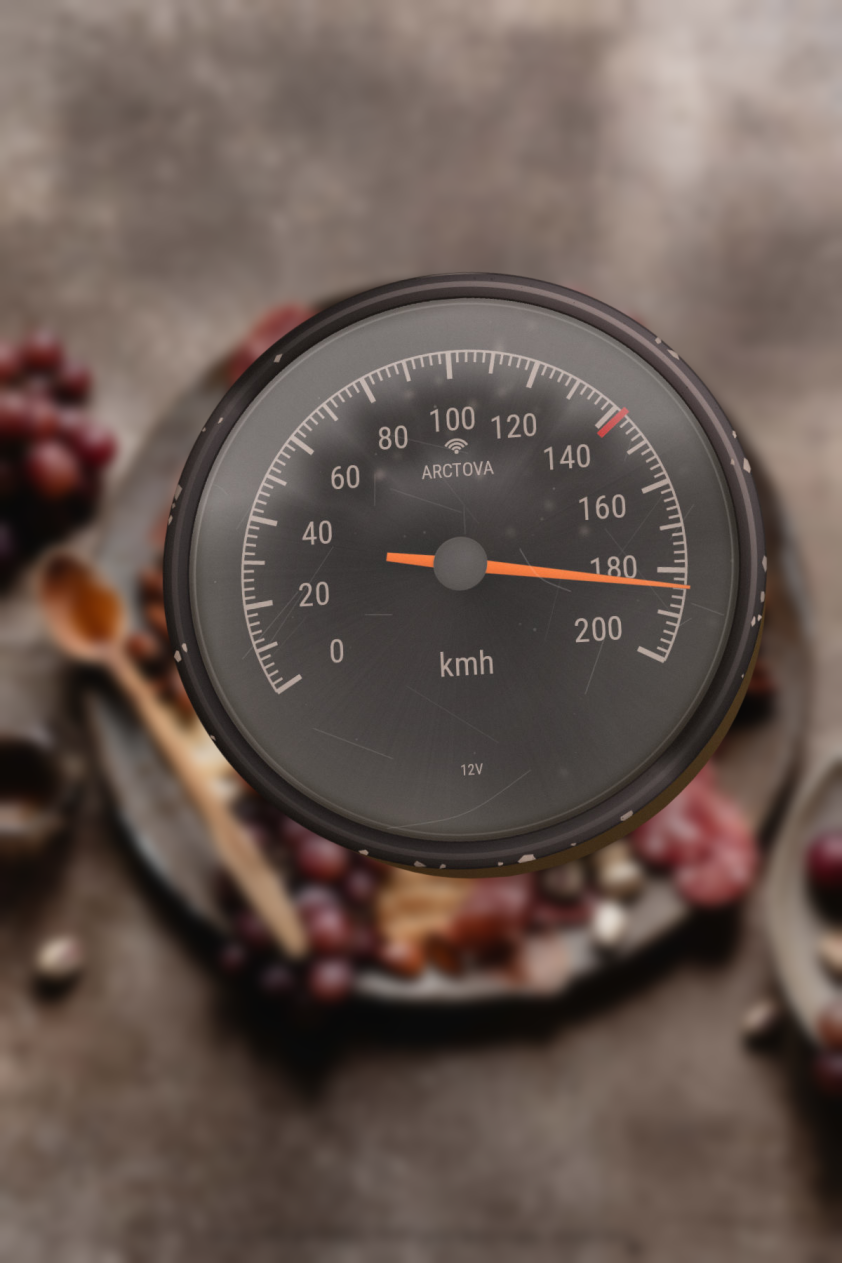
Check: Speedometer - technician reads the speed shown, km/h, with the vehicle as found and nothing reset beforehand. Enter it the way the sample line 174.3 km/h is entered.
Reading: 184 km/h
